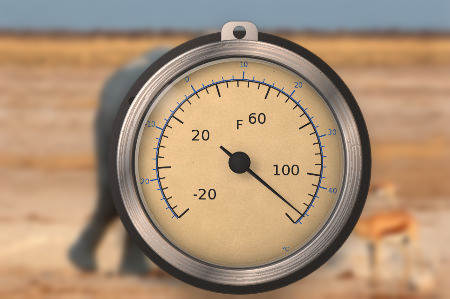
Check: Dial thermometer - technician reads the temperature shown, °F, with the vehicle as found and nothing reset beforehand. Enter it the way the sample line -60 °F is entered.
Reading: 116 °F
